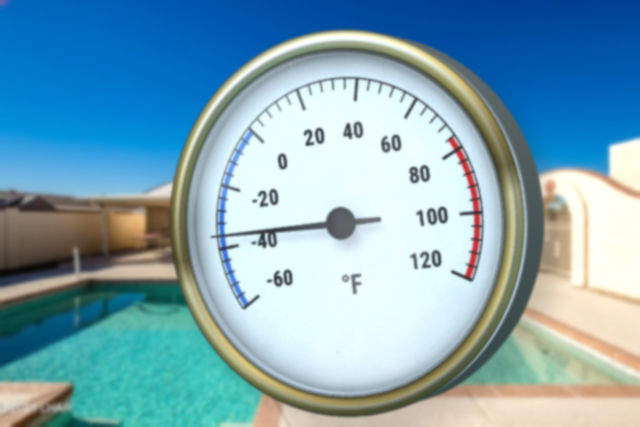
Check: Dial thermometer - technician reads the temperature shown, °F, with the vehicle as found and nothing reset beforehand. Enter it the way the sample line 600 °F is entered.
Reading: -36 °F
